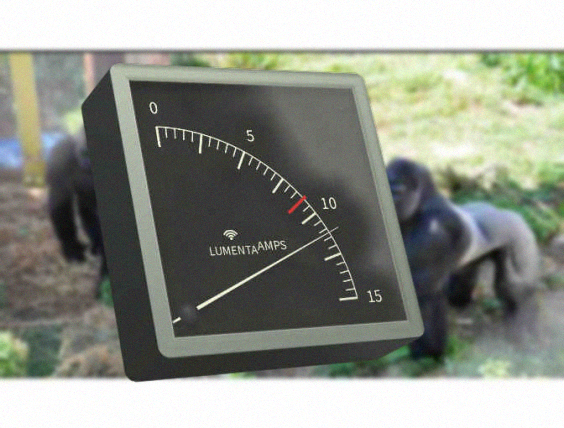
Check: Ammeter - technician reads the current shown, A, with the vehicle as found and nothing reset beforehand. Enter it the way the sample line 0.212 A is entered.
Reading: 11.25 A
